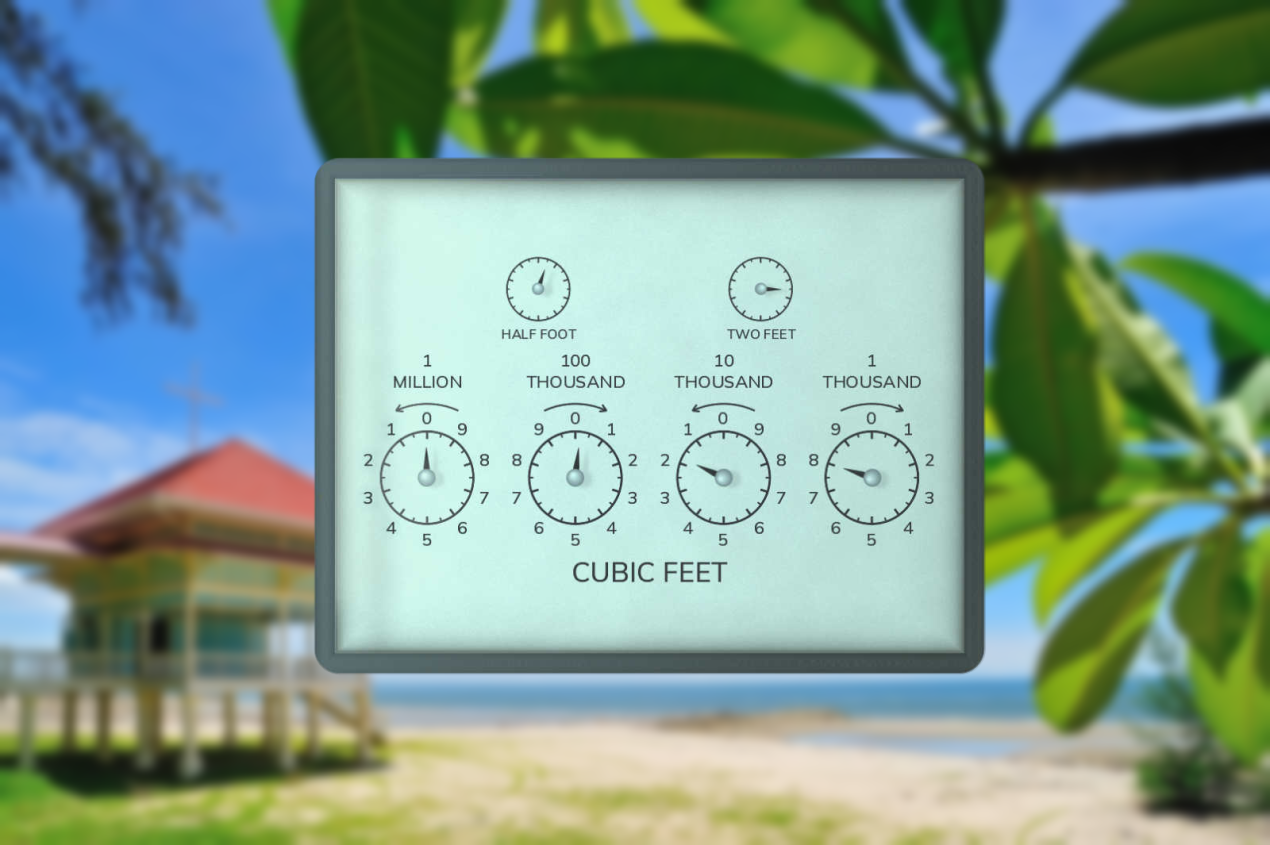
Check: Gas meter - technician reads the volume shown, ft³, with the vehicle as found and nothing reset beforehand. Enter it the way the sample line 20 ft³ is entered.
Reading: 1800 ft³
